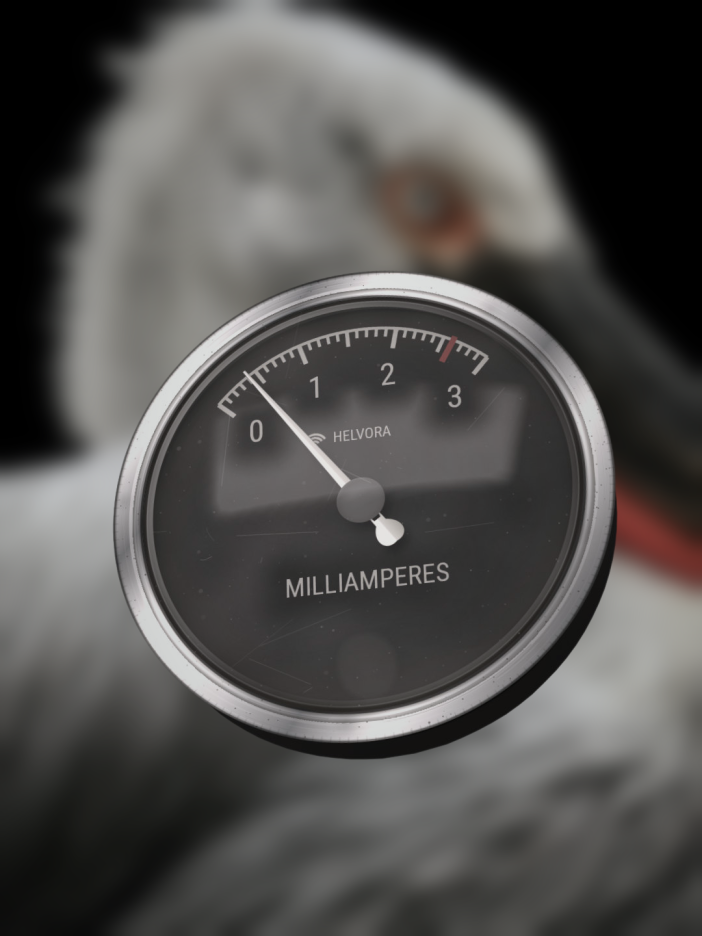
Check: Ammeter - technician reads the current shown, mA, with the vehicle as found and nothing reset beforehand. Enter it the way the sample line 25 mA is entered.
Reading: 0.4 mA
